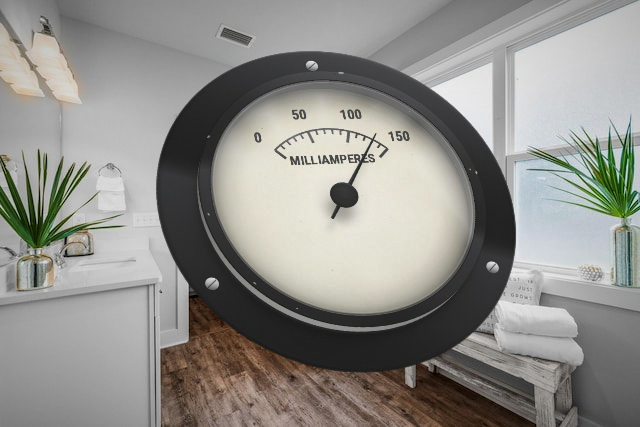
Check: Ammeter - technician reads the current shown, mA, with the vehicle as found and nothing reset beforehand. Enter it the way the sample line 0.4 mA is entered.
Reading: 130 mA
